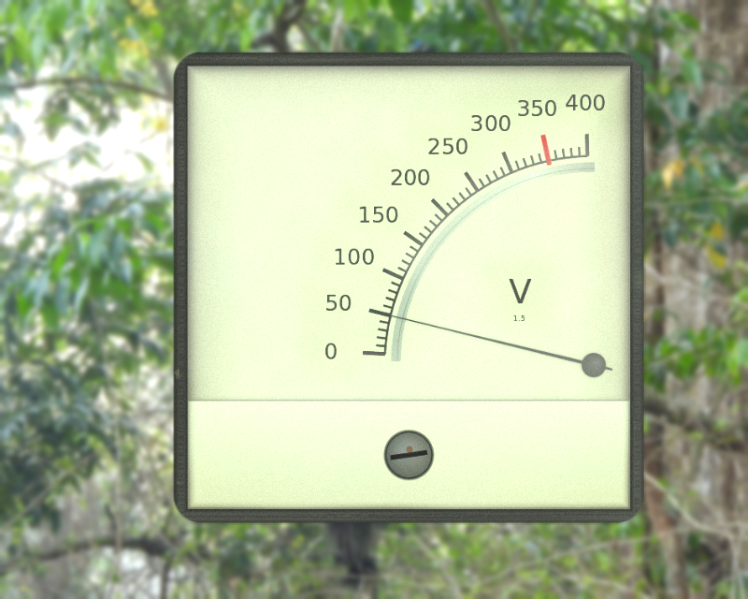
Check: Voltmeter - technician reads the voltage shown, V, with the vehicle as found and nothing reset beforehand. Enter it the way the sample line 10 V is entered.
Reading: 50 V
